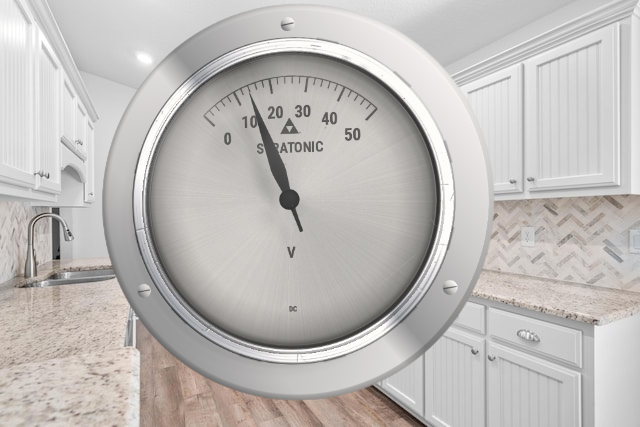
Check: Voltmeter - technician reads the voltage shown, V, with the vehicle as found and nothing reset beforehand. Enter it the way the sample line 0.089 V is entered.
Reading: 14 V
